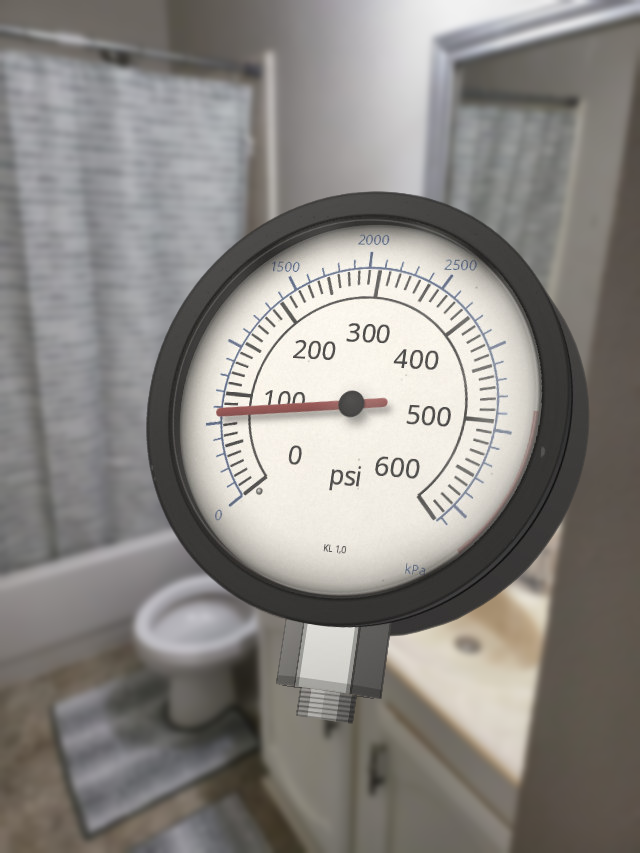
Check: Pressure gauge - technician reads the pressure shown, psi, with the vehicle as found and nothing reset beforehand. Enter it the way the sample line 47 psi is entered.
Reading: 80 psi
